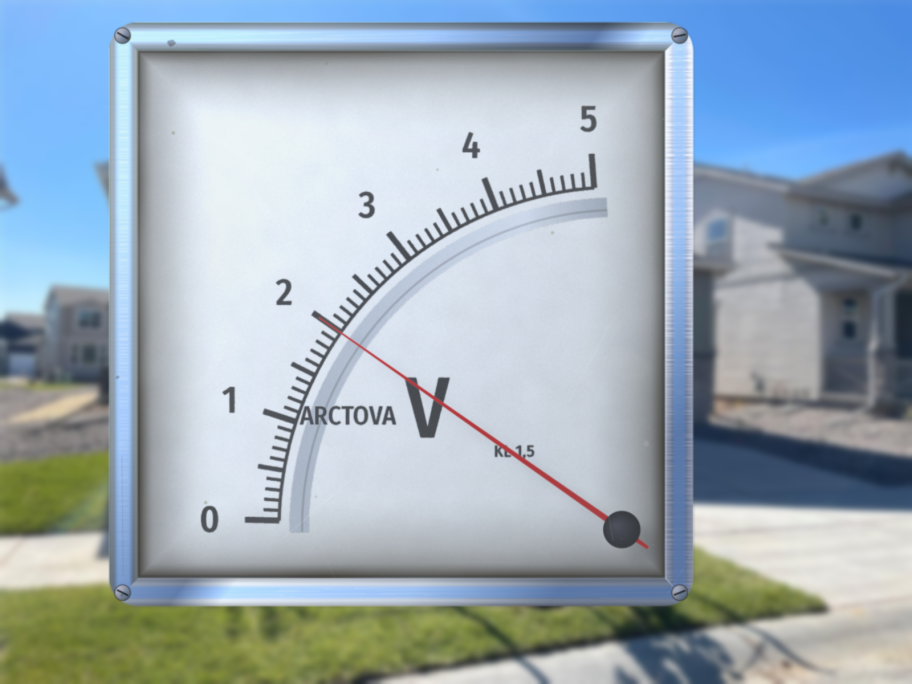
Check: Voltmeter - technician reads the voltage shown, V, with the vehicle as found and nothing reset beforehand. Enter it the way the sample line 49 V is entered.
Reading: 2 V
